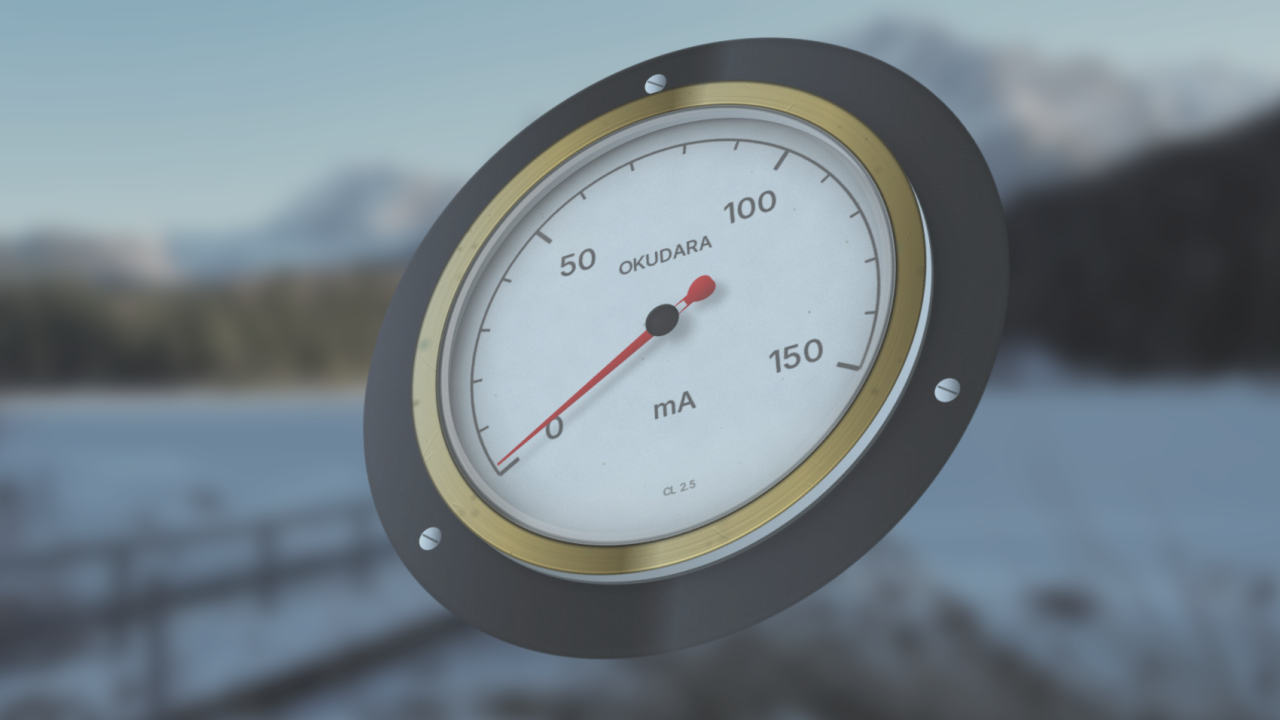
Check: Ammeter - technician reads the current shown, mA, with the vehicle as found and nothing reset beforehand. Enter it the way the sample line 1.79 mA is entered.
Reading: 0 mA
